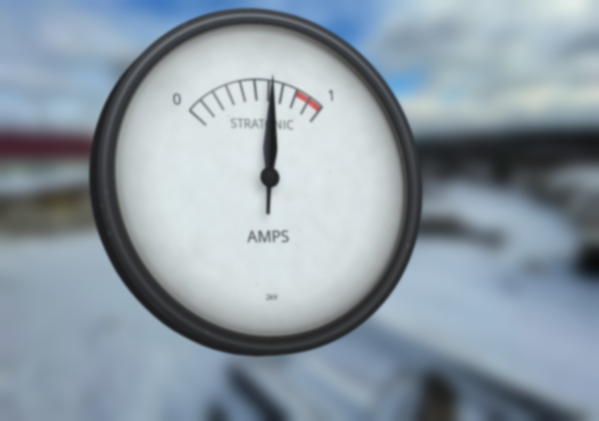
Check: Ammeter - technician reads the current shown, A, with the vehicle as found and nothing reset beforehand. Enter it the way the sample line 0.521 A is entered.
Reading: 0.6 A
